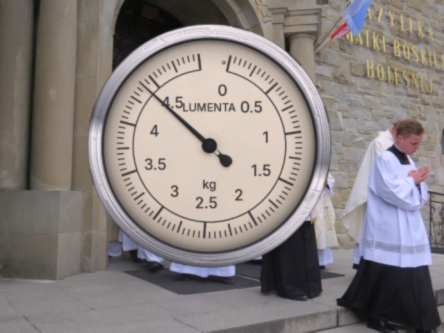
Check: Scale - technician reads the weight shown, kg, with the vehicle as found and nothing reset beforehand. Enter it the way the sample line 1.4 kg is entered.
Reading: 4.4 kg
